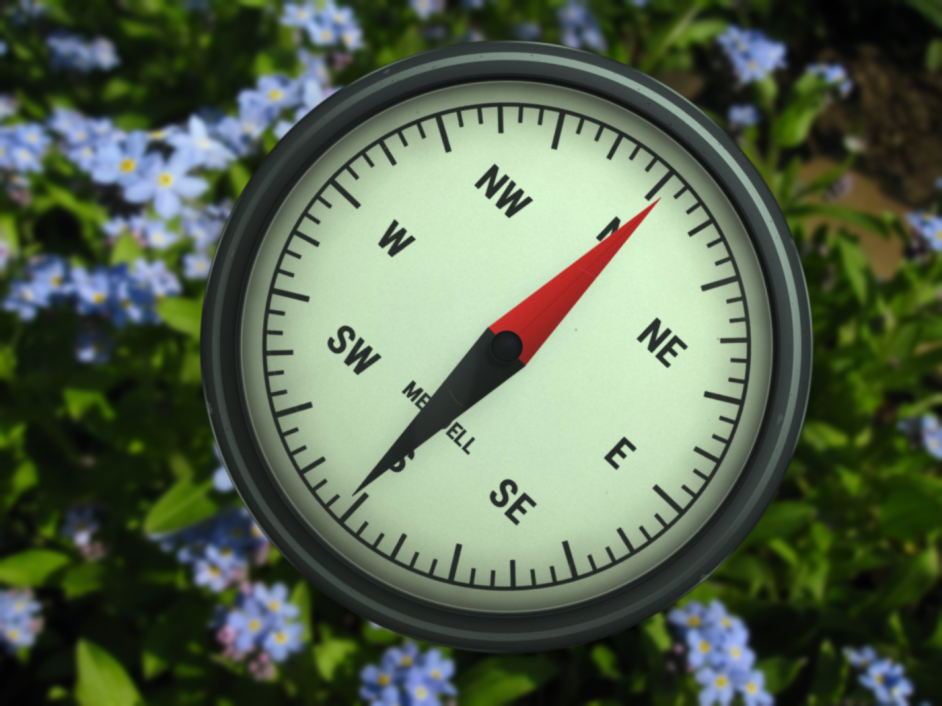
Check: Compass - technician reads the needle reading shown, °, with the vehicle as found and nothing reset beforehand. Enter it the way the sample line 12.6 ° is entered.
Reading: 2.5 °
